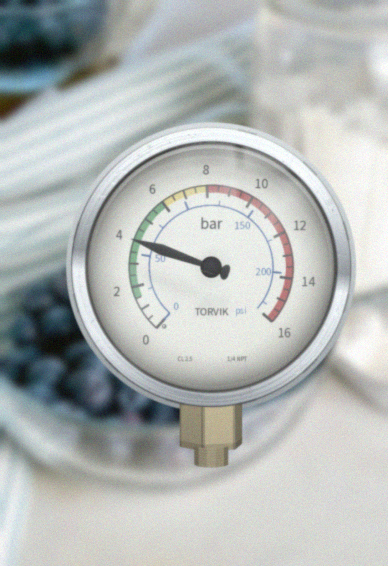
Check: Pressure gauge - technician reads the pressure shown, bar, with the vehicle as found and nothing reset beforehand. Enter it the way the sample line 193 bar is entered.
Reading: 4 bar
